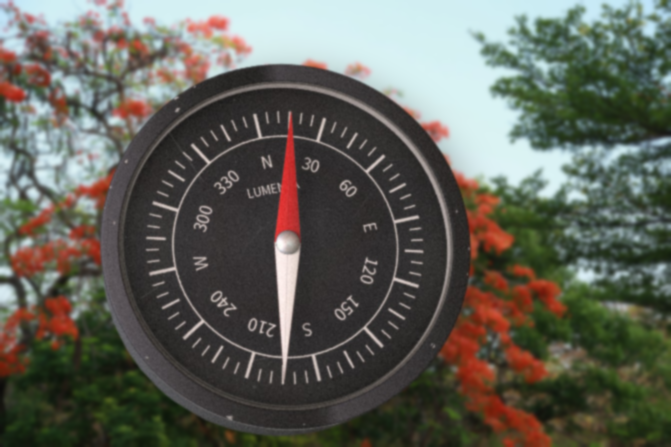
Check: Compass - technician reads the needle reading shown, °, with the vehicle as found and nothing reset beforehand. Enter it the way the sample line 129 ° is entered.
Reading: 15 °
